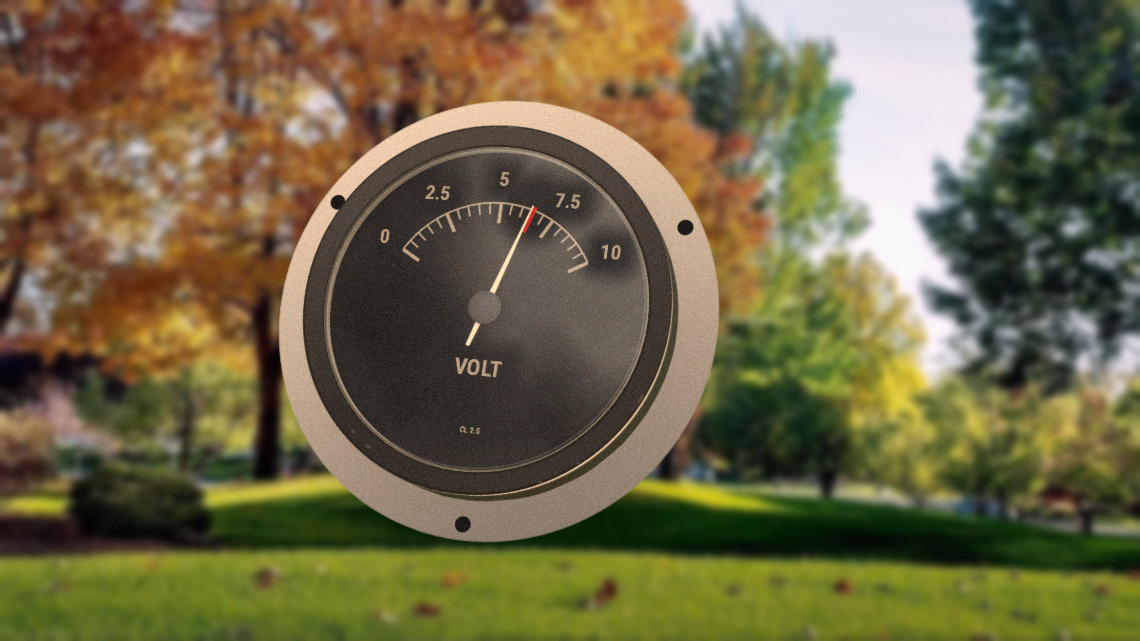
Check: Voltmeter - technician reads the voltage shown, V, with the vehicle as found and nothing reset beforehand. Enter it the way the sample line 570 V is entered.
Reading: 6.5 V
